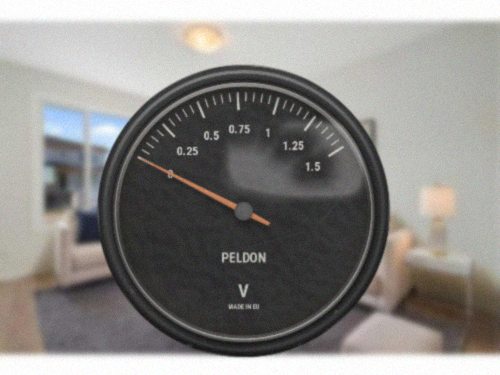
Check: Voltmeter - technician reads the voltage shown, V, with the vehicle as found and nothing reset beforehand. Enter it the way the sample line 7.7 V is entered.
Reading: 0 V
